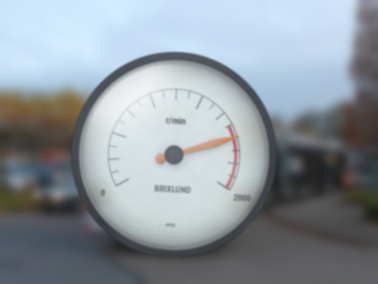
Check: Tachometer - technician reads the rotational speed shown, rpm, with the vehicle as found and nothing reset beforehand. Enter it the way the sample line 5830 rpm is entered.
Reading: 1600 rpm
